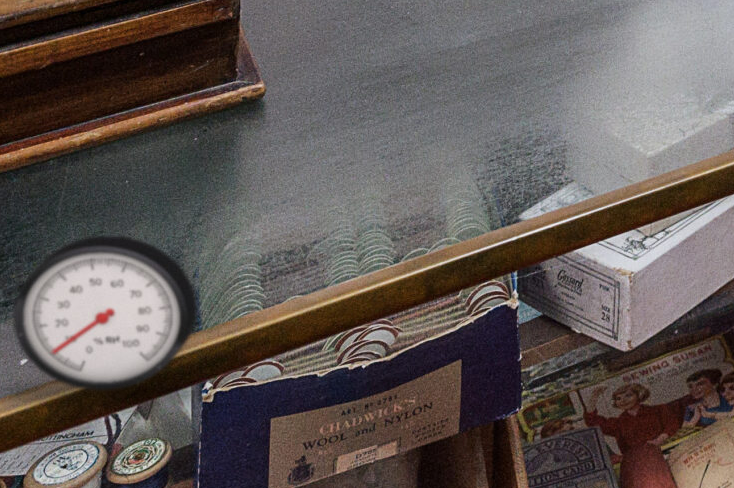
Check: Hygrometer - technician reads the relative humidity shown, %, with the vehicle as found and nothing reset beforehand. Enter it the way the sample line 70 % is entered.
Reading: 10 %
